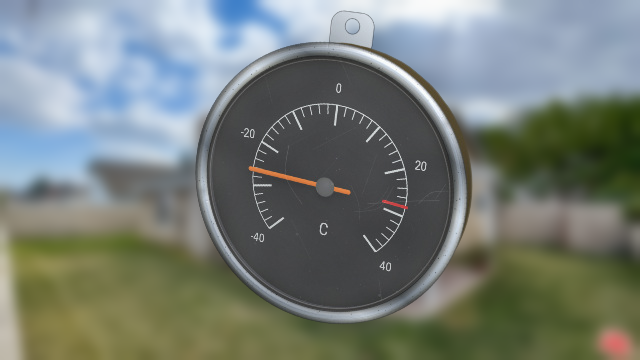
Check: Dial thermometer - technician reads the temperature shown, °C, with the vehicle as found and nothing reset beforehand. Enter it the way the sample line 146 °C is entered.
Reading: -26 °C
